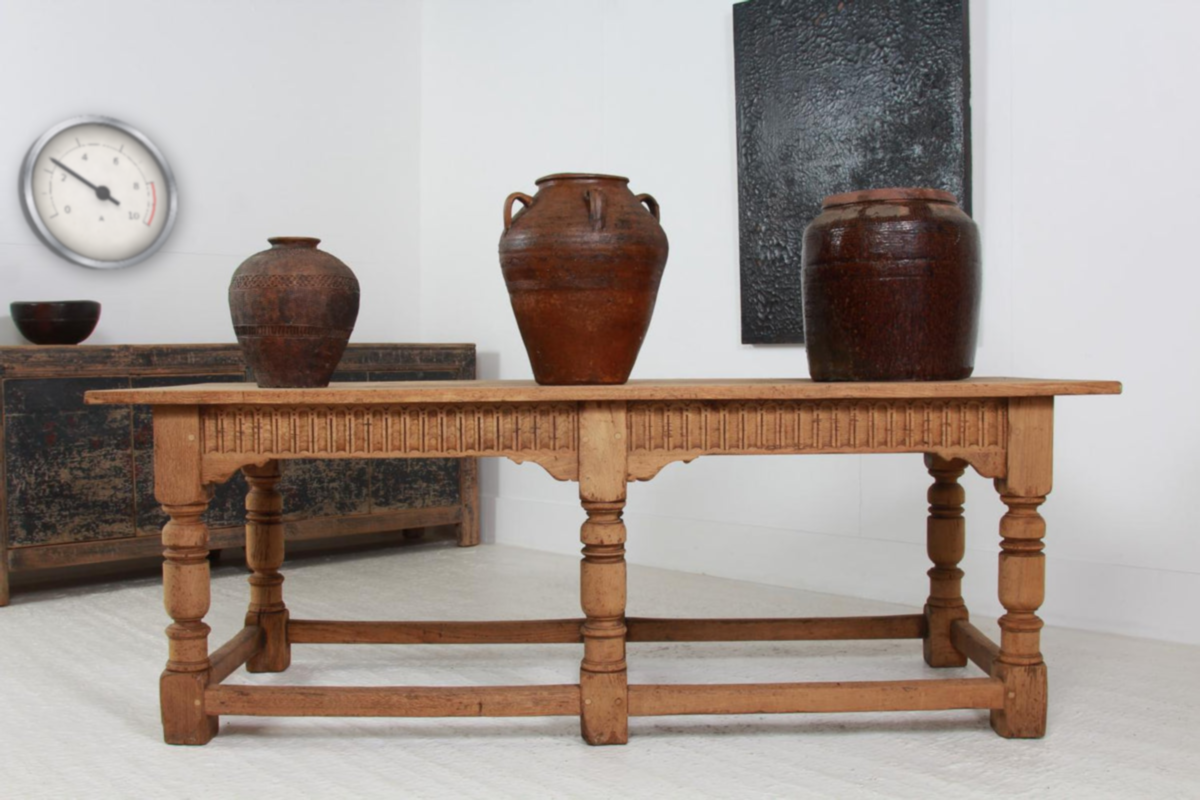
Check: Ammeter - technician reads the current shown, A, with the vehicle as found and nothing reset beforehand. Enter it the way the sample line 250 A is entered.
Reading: 2.5 A
